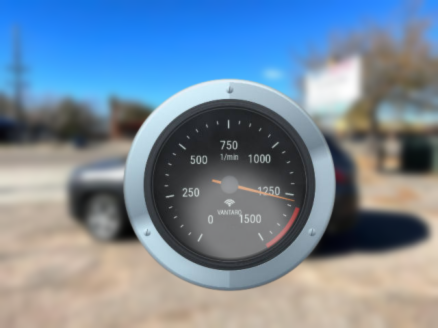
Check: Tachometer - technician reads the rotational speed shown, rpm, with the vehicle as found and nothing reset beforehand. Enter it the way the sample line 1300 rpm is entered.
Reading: 1275 rpm
